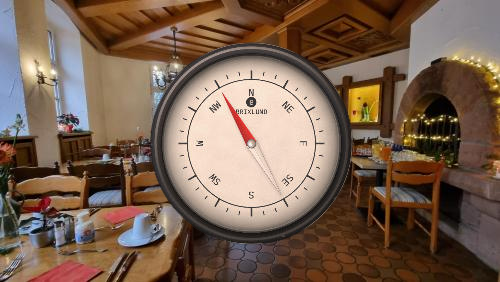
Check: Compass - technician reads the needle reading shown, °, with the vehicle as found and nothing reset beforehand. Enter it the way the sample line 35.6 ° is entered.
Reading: 330 °
